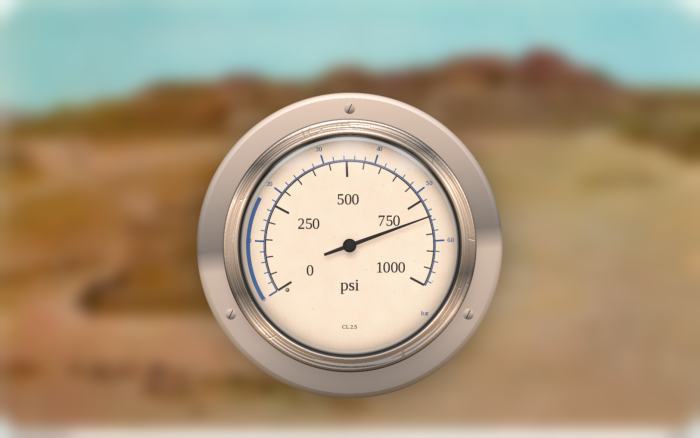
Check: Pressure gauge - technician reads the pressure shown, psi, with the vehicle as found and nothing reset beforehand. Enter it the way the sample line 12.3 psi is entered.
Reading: 800 psi
